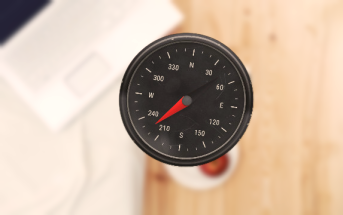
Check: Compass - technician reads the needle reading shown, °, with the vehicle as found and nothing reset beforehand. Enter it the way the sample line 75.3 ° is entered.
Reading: 225 °
